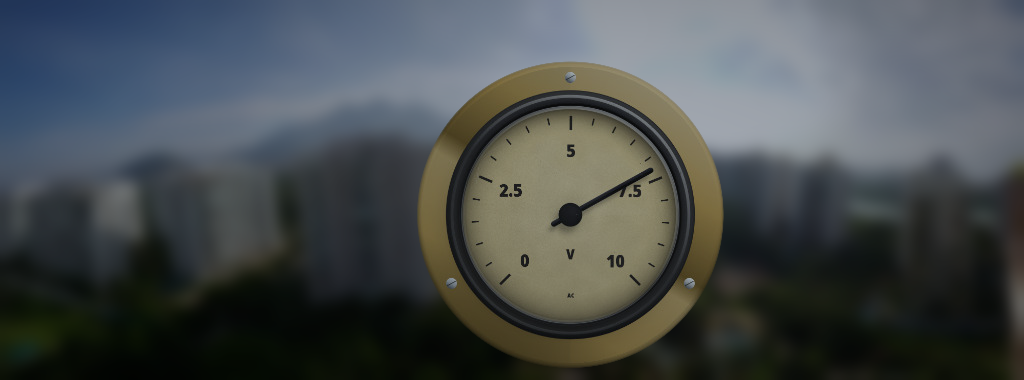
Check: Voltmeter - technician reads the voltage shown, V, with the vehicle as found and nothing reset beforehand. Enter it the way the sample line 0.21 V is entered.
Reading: 7.25 V
